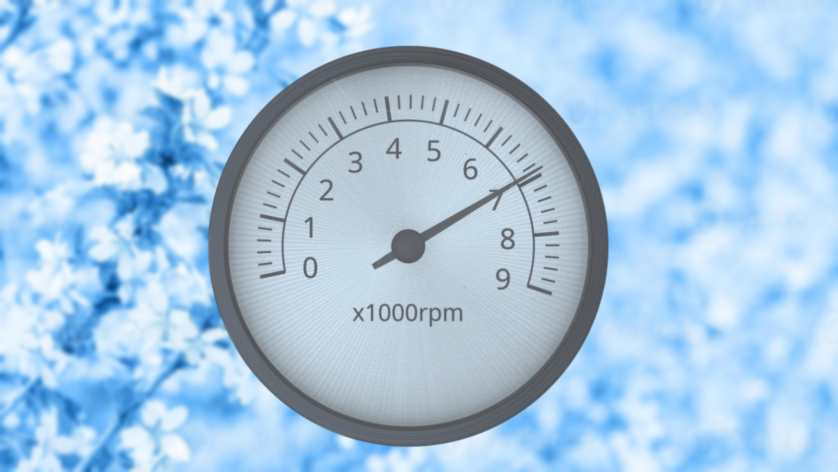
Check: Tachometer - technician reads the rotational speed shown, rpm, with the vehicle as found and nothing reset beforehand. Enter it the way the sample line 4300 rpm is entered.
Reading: 6900 rpm
